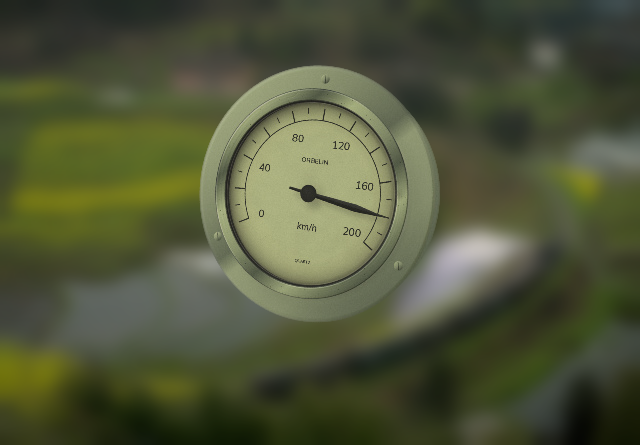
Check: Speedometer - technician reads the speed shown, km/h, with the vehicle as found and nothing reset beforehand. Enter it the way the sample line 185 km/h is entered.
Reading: 180 km/h
